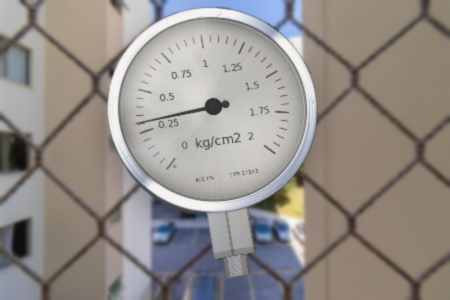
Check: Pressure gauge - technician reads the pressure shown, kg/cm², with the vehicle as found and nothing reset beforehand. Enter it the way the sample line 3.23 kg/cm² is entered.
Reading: 0.3 kg/cm²
